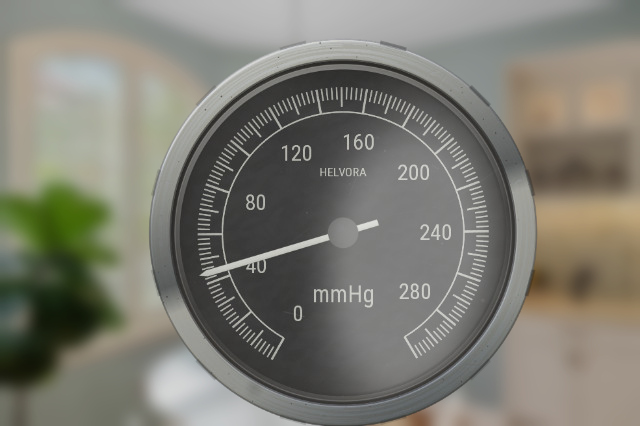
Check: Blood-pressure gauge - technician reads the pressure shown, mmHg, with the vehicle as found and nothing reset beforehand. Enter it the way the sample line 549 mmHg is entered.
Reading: 44 mmHg
